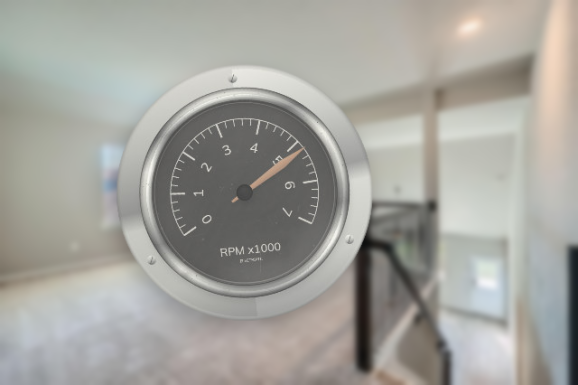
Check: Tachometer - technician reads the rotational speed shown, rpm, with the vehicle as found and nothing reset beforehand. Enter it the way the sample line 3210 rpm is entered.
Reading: 5200 rpm
